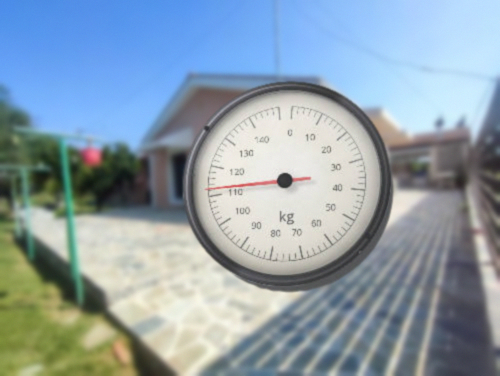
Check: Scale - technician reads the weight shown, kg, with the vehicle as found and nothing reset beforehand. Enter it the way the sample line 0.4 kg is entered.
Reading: 112 kg
